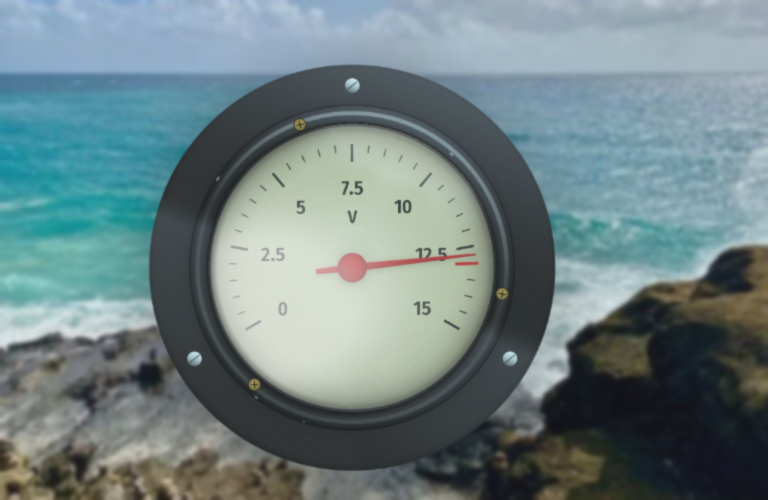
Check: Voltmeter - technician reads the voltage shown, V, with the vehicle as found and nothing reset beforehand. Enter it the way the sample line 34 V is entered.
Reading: 12.75 V
